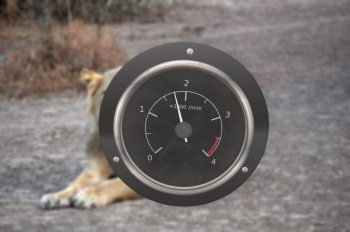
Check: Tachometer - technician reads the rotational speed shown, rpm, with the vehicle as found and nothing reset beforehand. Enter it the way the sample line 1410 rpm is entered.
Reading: 1750 rpm
